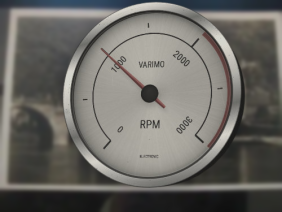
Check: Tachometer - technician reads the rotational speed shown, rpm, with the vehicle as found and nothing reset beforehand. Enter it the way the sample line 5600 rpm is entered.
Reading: 1000 rpm
